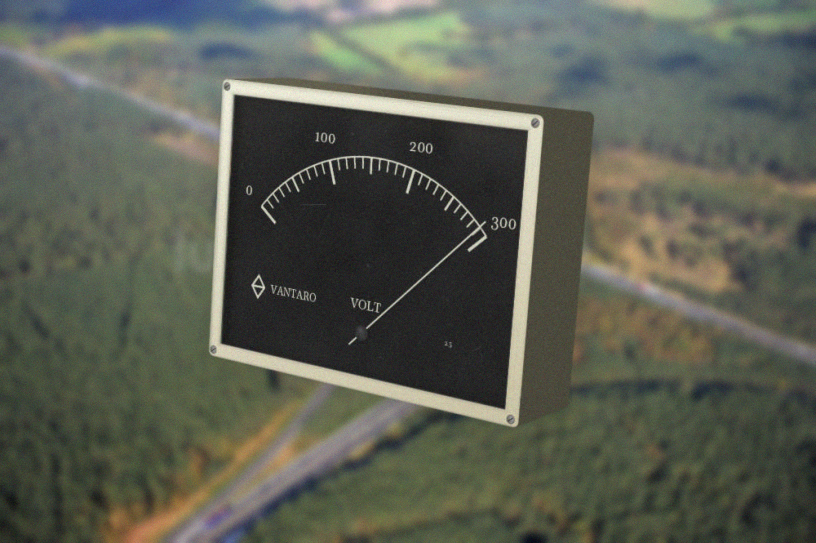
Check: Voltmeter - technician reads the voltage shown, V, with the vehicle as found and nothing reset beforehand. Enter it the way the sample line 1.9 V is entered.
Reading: 290 V
